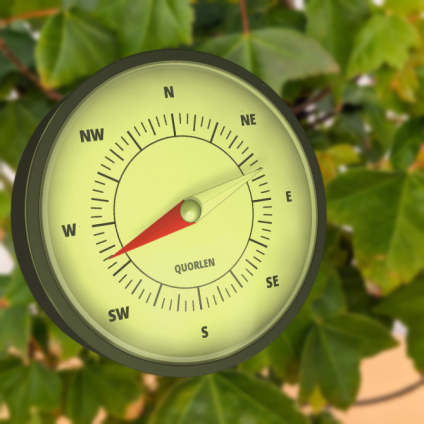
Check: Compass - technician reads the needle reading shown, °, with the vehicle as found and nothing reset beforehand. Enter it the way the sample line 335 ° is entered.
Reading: 250 °
